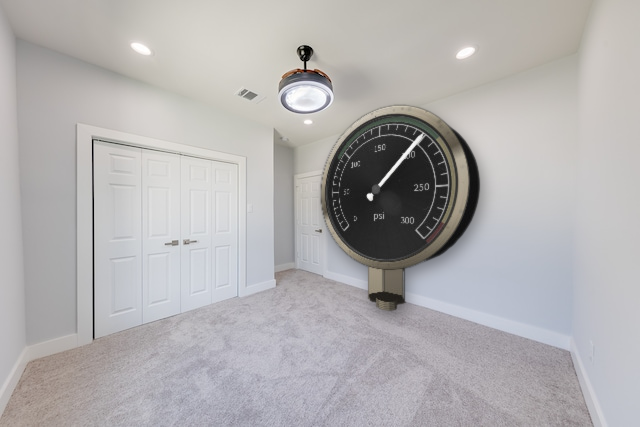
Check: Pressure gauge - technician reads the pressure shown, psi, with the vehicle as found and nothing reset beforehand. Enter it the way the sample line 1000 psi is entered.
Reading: 200 psi
